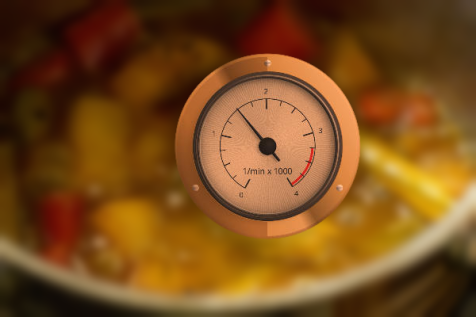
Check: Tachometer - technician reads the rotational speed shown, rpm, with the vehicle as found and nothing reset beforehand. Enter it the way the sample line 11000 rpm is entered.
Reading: 1500 rpm
